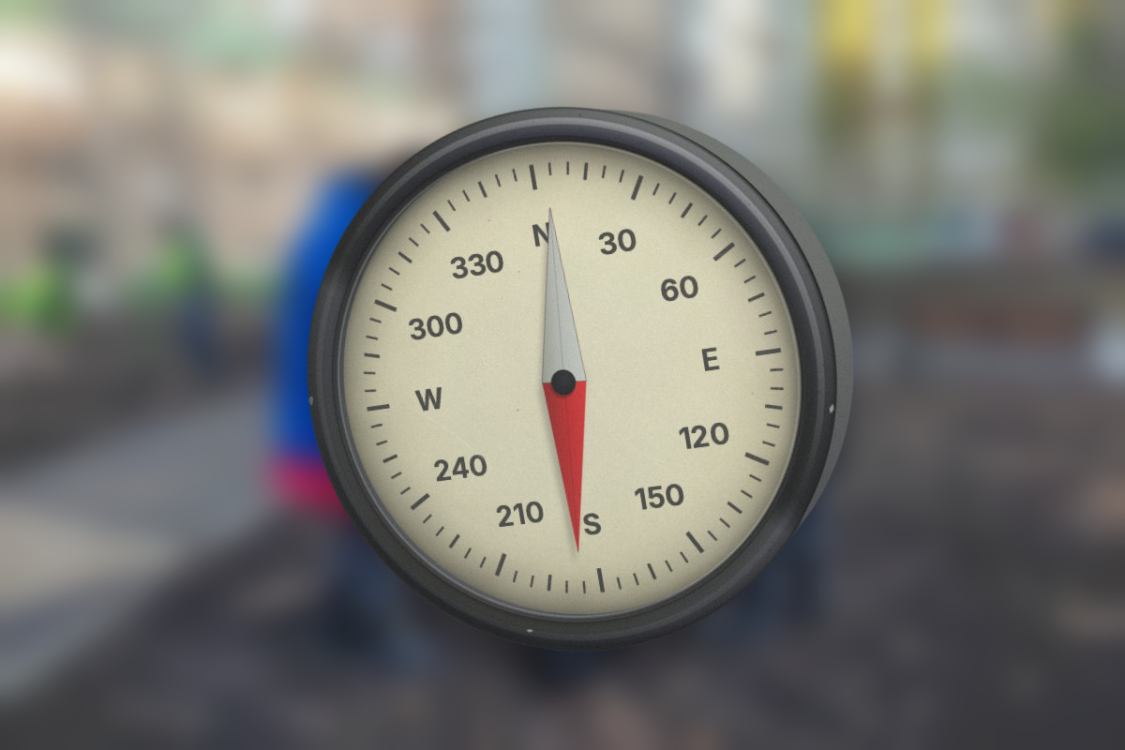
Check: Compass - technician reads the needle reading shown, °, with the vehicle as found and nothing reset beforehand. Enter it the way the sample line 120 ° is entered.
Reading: 185 °
